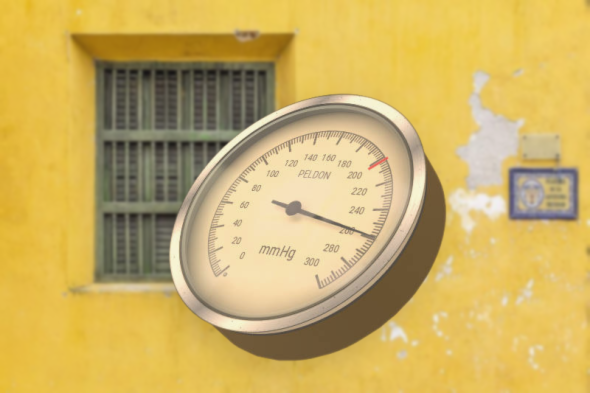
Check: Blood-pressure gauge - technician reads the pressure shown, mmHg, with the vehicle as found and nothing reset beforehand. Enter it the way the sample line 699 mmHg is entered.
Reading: 260 mmHg
